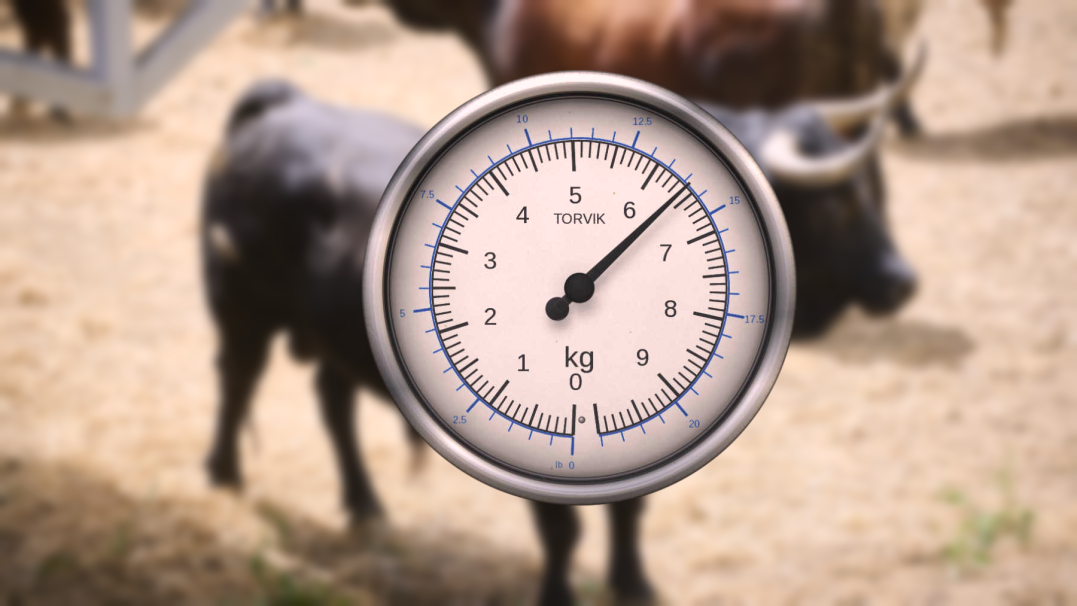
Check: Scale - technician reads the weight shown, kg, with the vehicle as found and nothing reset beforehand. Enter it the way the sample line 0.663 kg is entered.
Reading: 6.4 kg
